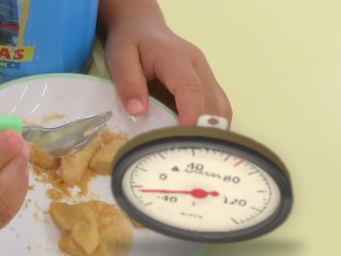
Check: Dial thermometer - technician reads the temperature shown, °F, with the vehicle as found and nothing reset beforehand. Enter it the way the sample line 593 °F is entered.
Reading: -20 °F
